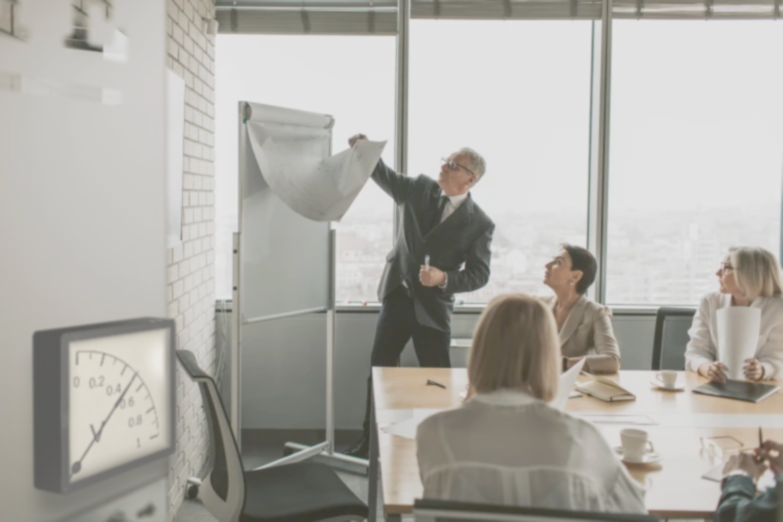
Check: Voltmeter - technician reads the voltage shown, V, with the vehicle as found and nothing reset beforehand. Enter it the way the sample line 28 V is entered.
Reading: 0.5 V
